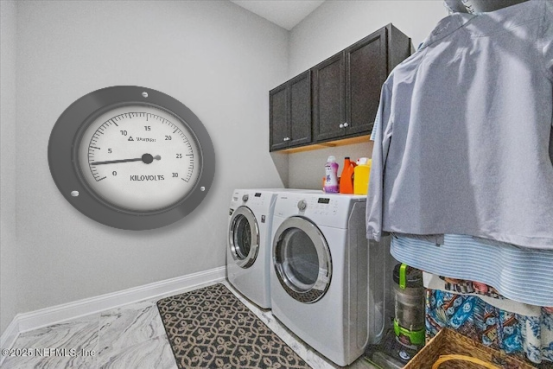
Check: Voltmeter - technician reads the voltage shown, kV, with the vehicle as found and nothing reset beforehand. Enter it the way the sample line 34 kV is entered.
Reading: 2.5 kV
